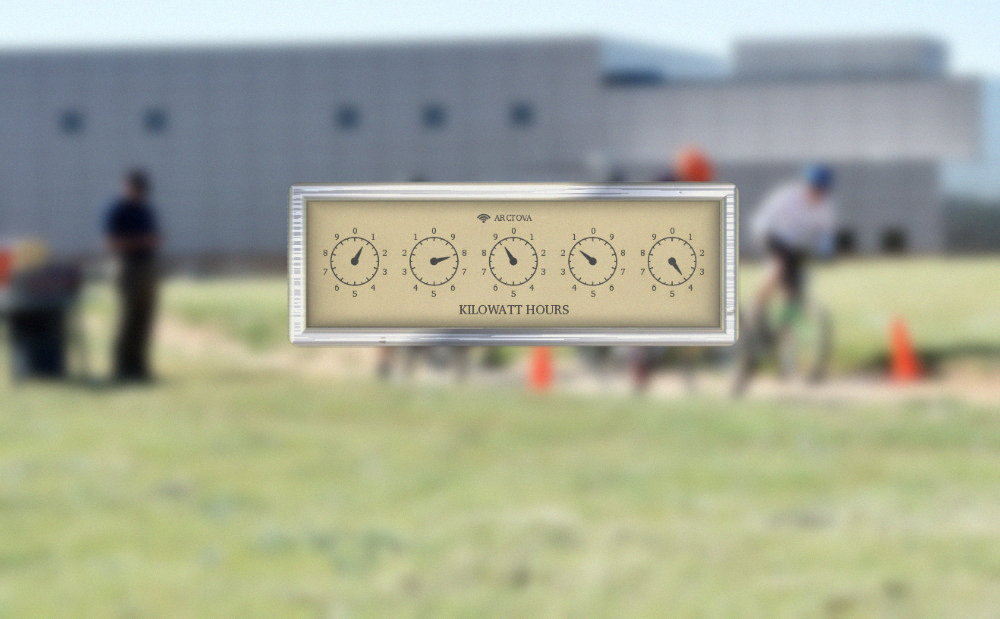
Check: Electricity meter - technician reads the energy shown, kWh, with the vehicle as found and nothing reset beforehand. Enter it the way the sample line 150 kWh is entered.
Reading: 7914 kWh
